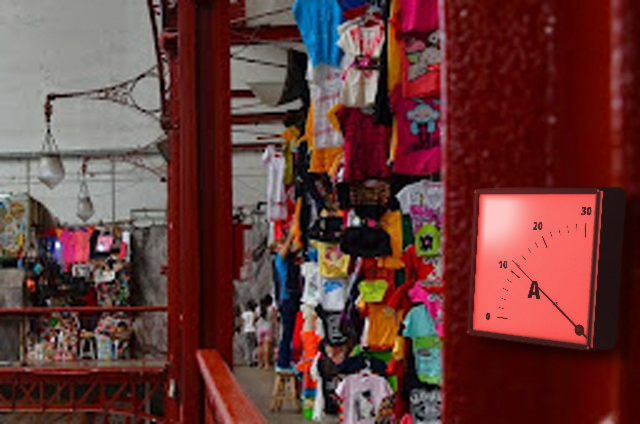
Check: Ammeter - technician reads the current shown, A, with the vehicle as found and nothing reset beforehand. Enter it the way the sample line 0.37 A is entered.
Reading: 12 A
